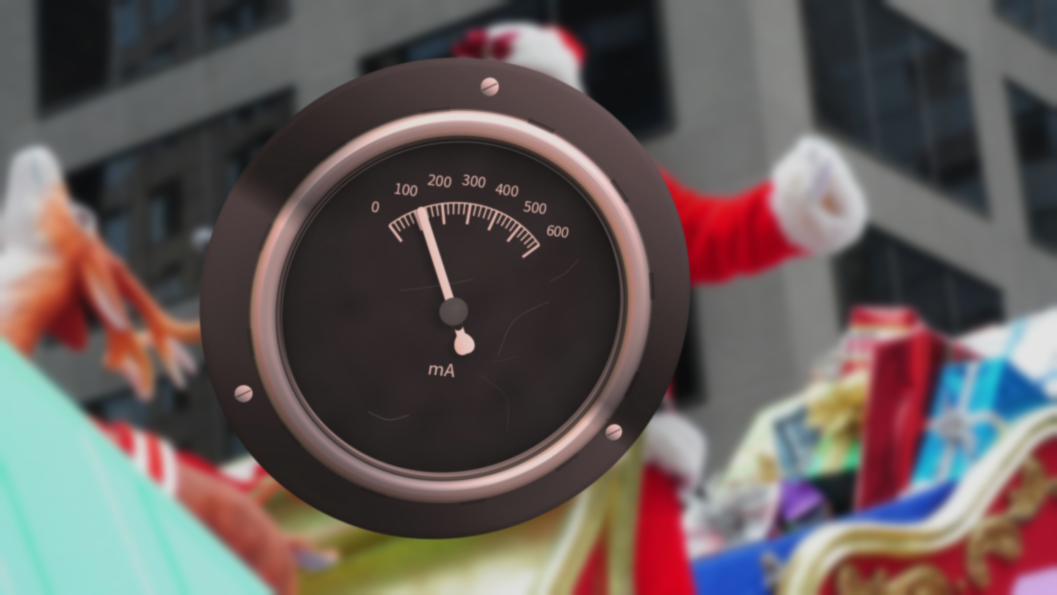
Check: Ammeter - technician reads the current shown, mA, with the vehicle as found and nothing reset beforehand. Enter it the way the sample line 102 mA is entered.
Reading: 120 mA
